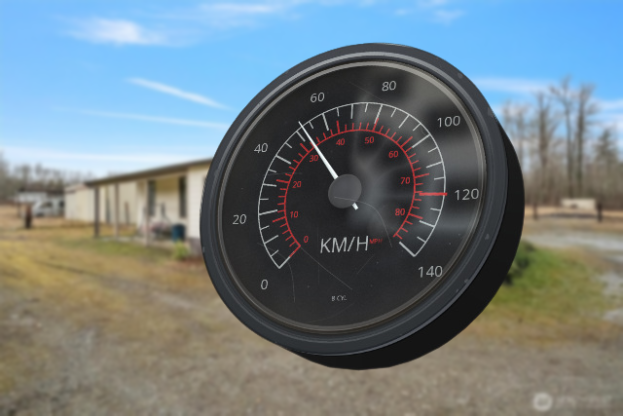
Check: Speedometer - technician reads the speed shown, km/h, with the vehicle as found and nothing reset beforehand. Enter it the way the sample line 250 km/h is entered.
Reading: 52.5 km/h
